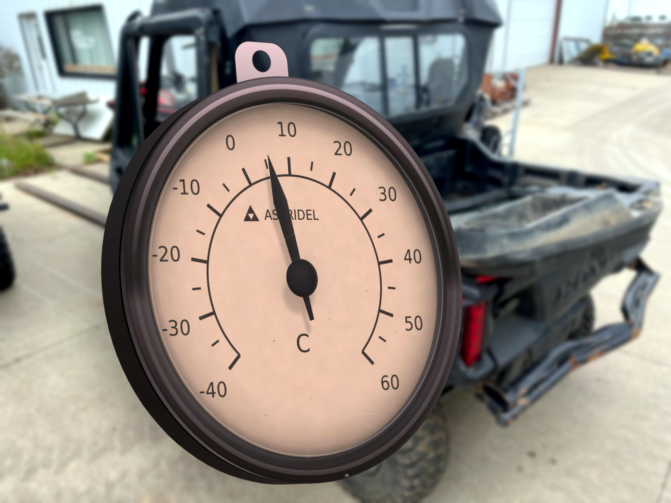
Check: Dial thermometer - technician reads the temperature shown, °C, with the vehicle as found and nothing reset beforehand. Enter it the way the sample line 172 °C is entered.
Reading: 5 °C
